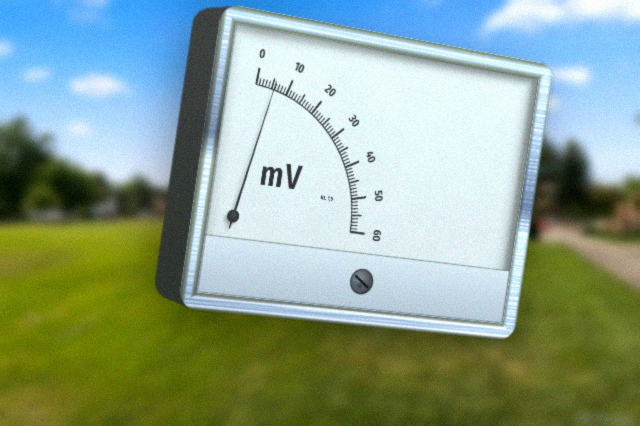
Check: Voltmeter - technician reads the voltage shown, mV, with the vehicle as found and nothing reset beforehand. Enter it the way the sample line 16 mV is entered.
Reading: 5 mV
